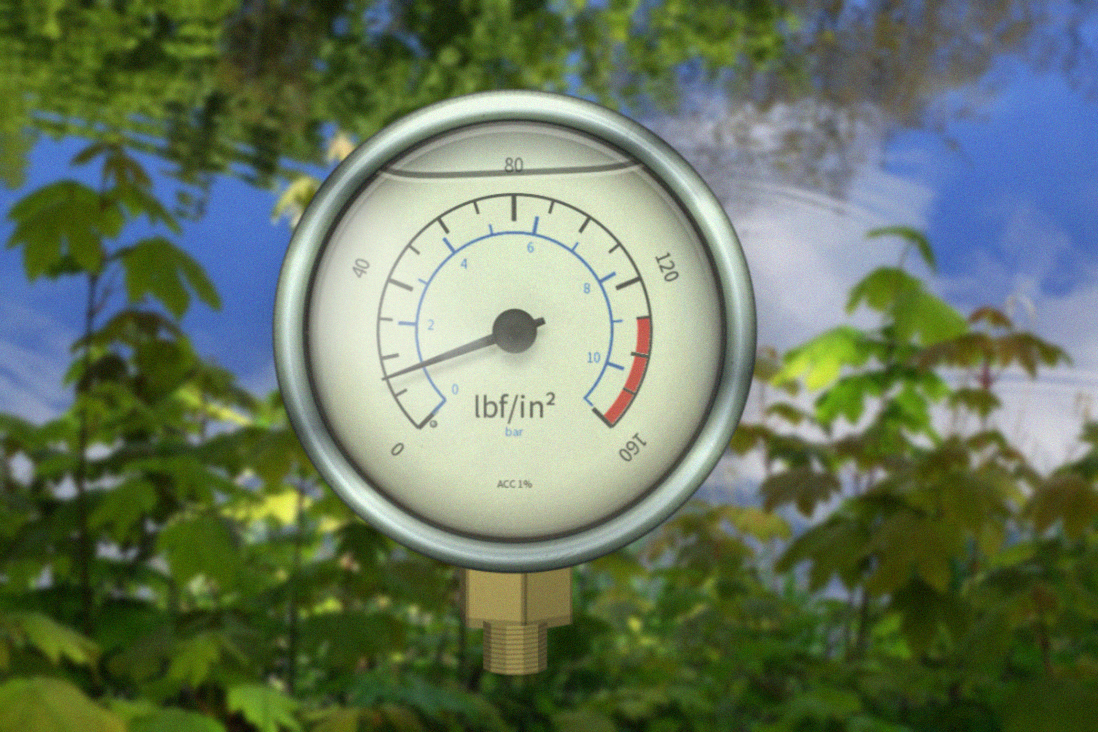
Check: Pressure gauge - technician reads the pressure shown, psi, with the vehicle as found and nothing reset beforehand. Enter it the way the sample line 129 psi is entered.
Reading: 15 psi
